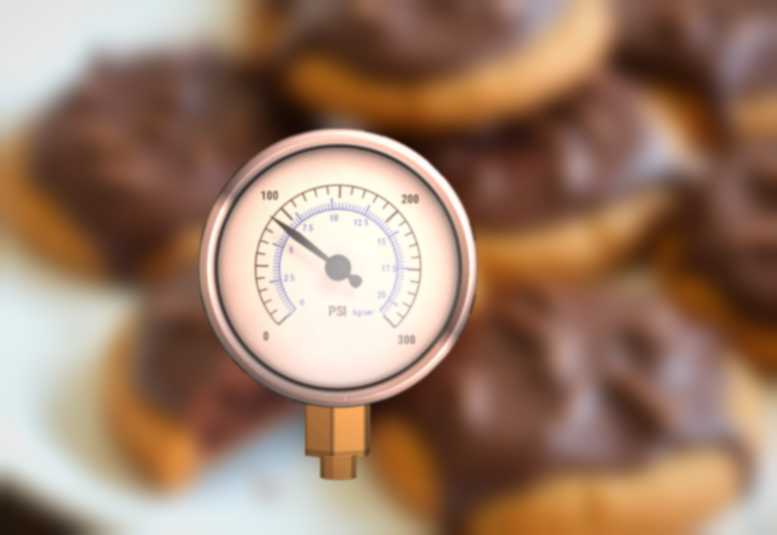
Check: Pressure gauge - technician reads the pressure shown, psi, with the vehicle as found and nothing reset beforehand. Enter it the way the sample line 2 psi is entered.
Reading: 90 psi
